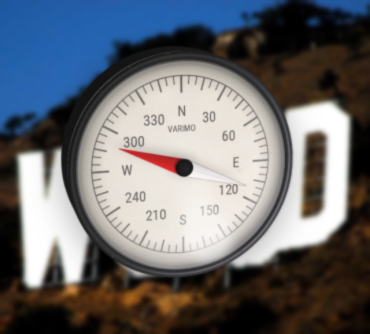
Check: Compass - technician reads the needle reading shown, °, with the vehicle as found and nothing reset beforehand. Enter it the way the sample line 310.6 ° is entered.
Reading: 290 °
